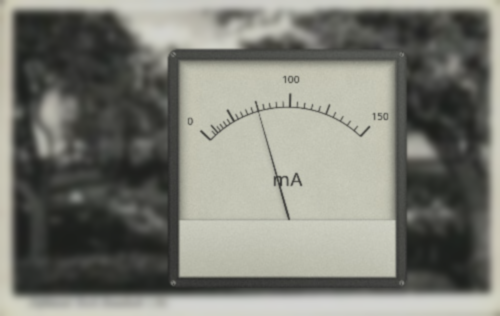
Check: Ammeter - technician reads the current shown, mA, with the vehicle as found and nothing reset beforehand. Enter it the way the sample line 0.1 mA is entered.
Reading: 75 mA
